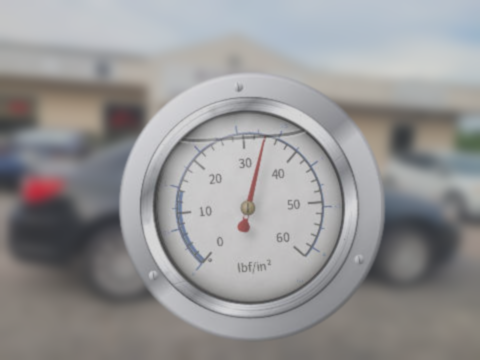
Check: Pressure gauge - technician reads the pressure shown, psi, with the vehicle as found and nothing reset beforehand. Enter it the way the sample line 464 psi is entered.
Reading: 34 psi
